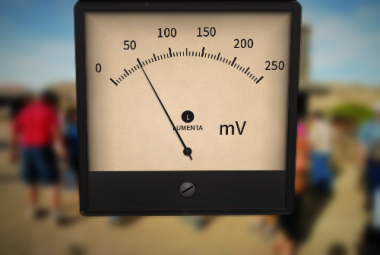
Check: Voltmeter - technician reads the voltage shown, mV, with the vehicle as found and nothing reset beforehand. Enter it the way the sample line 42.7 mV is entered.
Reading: 50 mV
